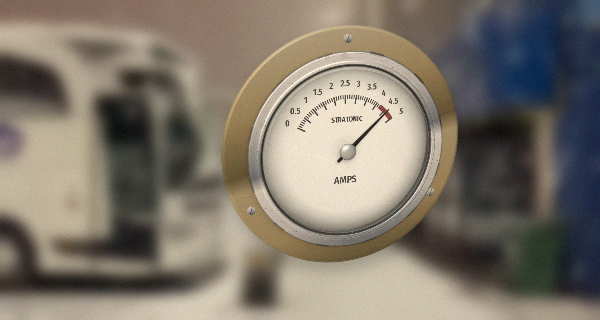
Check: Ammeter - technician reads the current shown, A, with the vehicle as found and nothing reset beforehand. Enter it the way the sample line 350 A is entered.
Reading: 4.5 A
